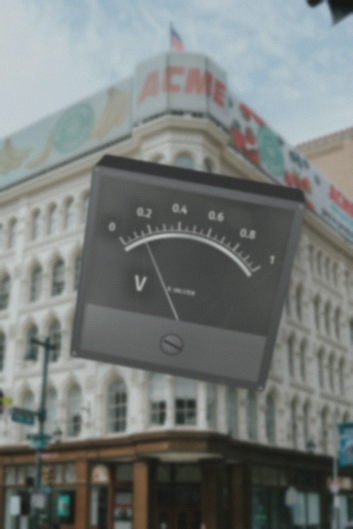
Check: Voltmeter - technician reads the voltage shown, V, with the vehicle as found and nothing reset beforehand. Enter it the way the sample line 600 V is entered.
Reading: 0.15 V
